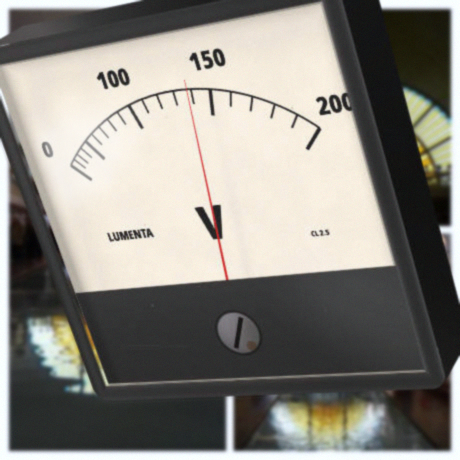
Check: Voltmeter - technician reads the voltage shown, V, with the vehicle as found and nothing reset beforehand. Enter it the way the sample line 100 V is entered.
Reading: 140 V
